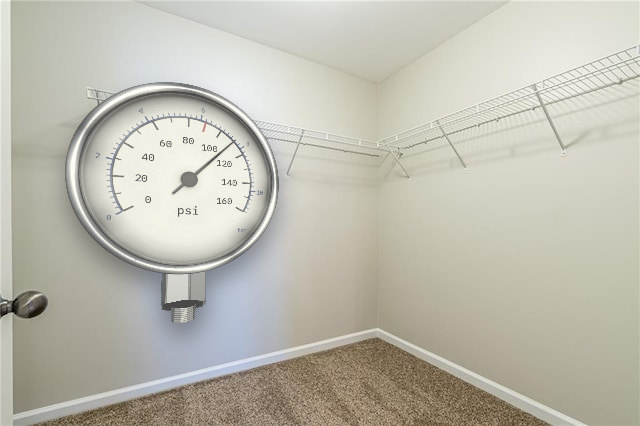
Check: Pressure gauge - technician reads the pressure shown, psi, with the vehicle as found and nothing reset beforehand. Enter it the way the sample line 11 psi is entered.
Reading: 110 psi
